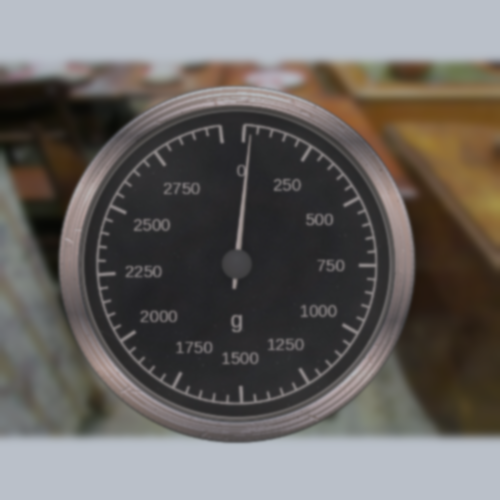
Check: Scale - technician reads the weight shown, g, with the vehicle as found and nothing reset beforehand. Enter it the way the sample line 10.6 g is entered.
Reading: 25 g
